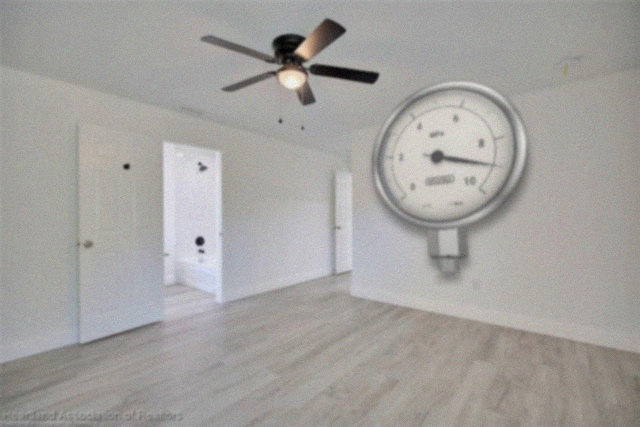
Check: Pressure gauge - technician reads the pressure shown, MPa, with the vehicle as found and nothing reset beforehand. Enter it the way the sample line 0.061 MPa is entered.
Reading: 9 MPa
